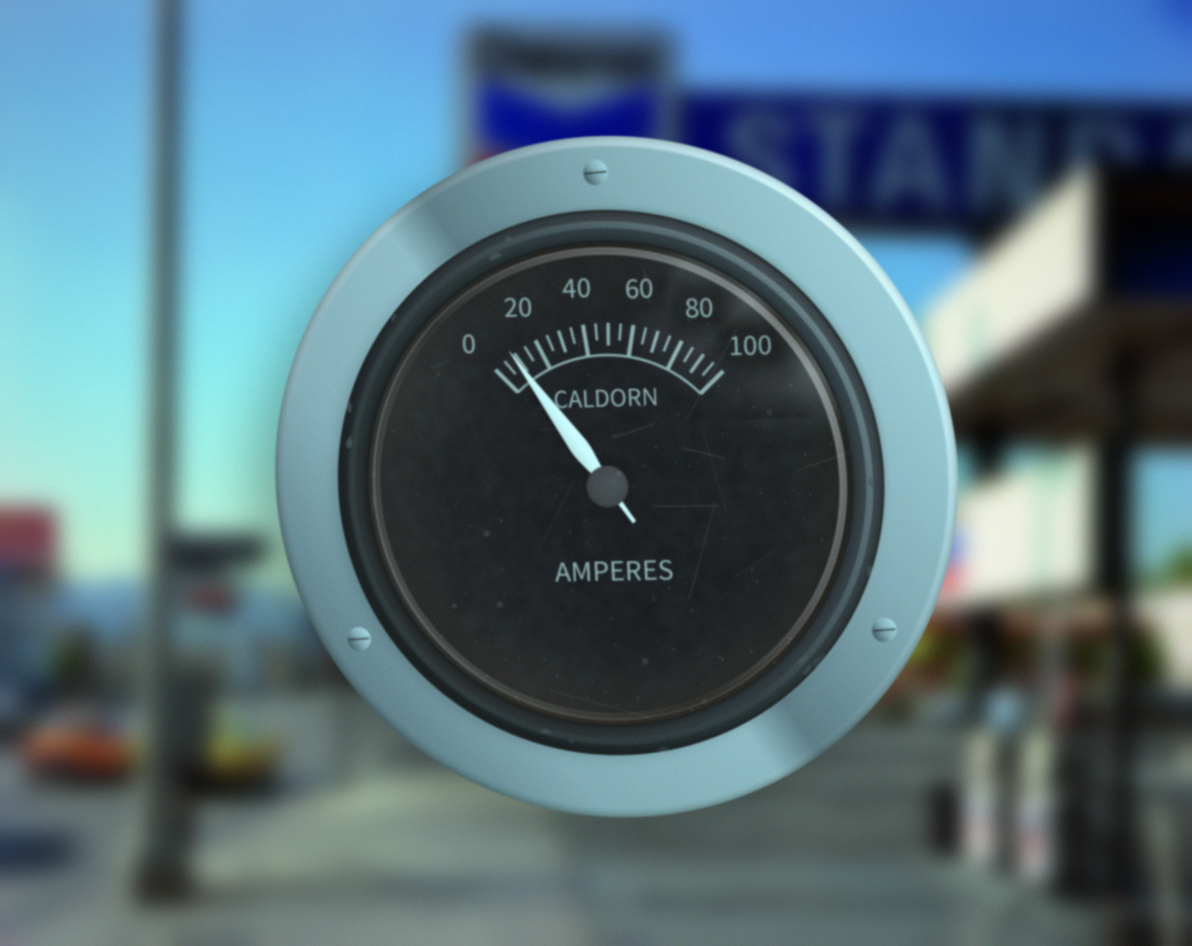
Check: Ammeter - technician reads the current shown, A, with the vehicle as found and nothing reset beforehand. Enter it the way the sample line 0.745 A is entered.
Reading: 10 A
